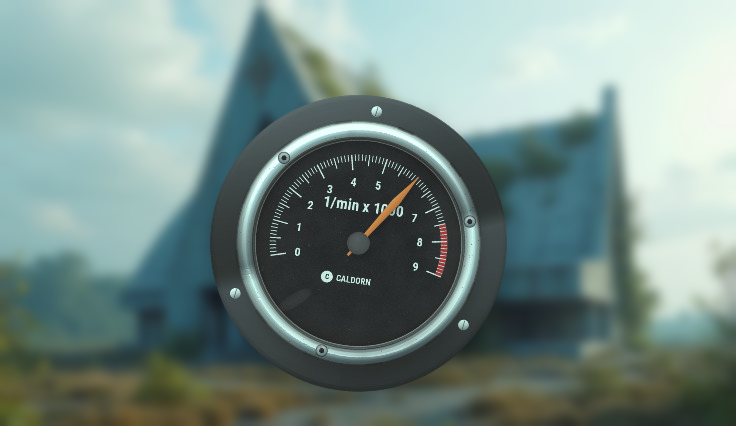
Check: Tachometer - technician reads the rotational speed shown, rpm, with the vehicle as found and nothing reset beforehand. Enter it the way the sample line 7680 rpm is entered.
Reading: 6000 rpm
